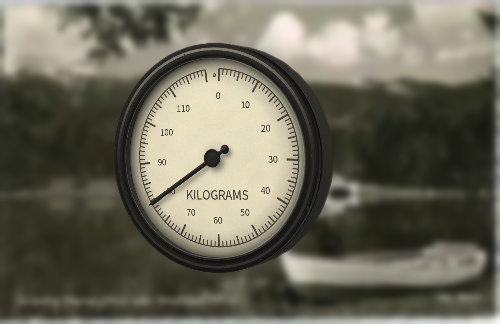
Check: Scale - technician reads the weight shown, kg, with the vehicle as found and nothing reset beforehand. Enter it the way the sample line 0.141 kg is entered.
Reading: 80 kg
